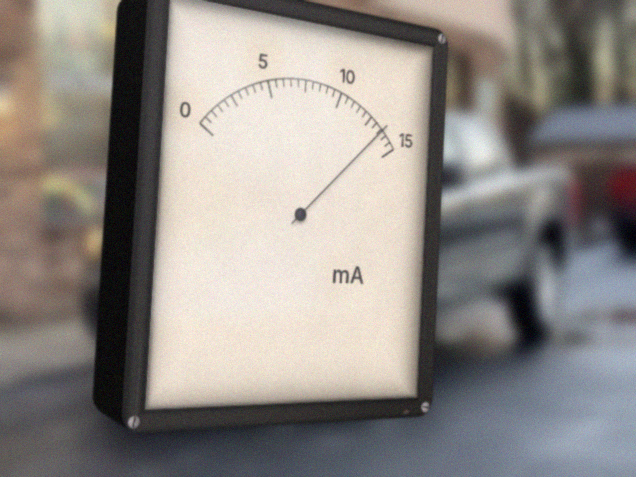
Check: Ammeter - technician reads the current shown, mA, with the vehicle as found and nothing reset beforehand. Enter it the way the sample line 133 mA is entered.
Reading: 13.5 mA
